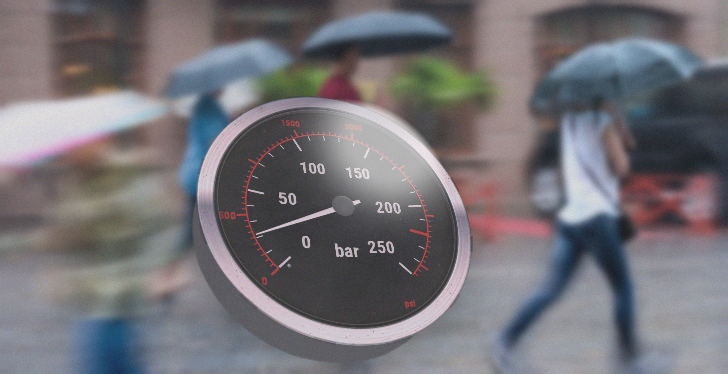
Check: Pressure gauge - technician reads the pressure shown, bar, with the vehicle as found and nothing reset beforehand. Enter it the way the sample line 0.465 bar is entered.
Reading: 20 bar
